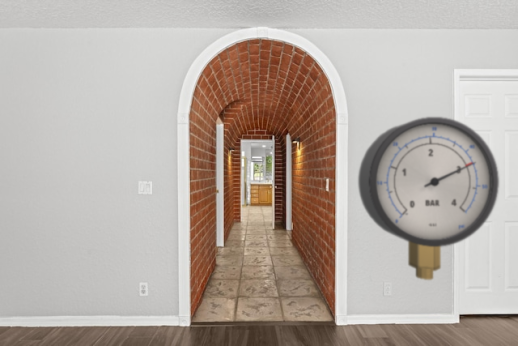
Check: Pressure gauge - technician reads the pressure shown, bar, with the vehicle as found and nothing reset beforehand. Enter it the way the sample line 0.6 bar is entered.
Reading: 3 bar
